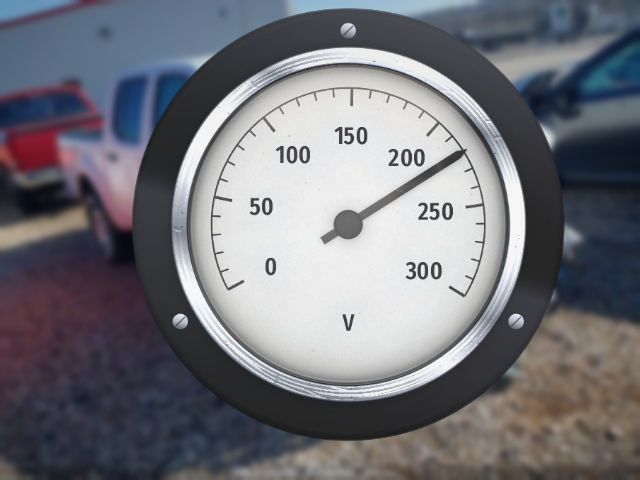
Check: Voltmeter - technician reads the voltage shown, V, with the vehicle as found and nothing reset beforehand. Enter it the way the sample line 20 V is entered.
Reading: 220 V
